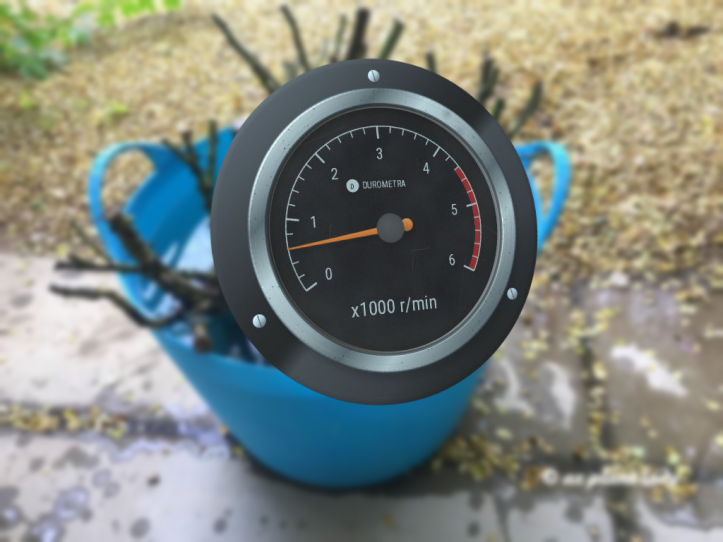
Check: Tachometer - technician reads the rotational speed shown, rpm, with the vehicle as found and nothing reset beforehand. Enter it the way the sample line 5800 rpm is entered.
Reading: 600 rpm
